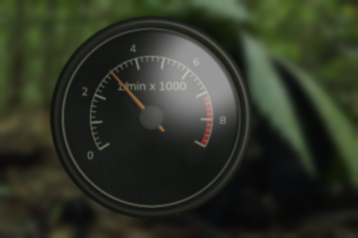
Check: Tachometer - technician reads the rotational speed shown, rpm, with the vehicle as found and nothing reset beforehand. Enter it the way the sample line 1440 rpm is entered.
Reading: 3000 rpm
